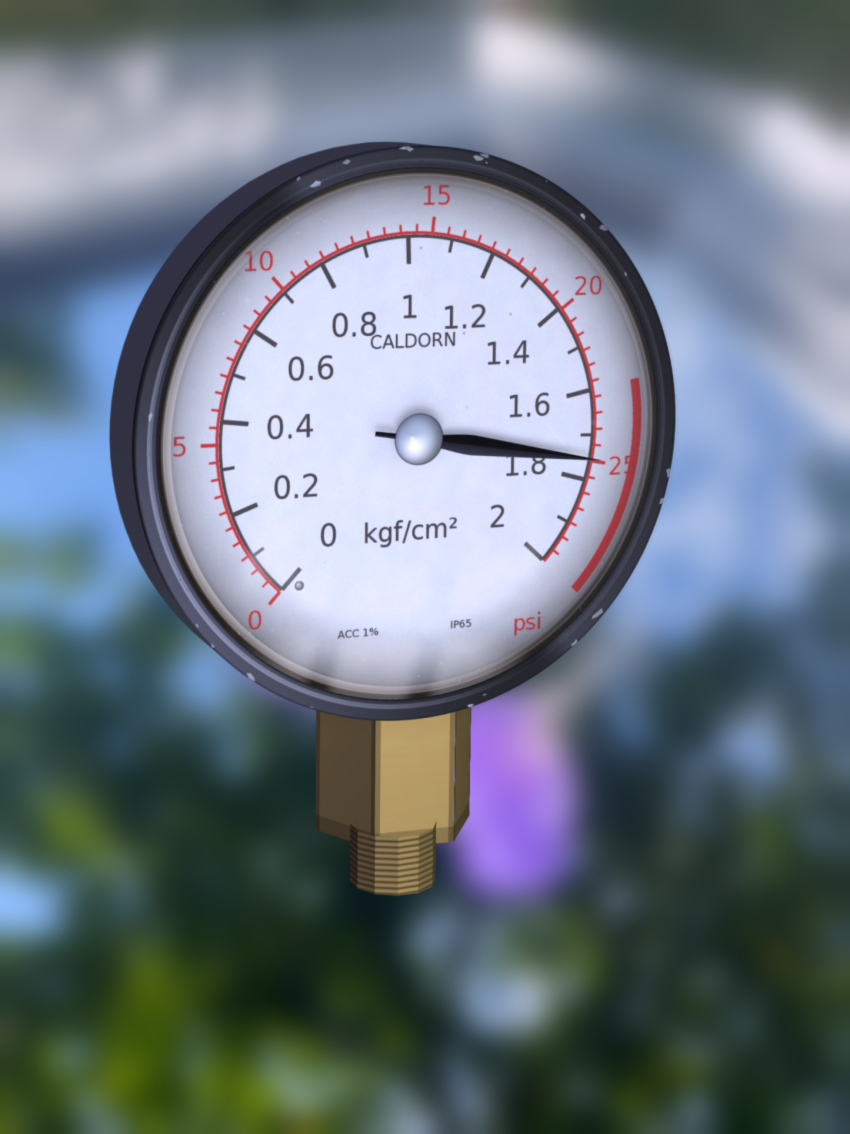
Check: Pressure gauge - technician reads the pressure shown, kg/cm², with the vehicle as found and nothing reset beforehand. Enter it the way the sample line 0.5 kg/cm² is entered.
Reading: 1.75 kg/cm²
